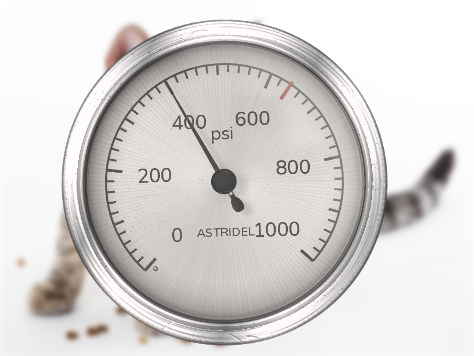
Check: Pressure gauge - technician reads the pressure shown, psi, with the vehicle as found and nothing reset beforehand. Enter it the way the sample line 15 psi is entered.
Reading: 400 psi
